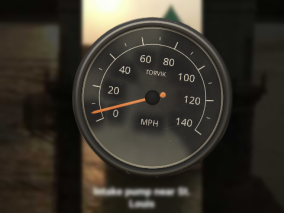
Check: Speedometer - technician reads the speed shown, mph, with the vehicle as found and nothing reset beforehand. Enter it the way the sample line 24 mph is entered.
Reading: 5 mph
